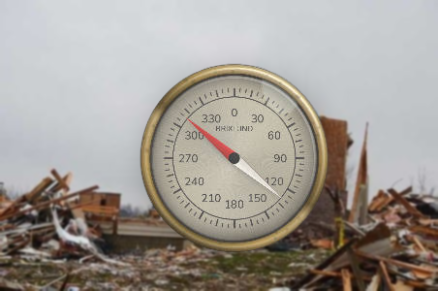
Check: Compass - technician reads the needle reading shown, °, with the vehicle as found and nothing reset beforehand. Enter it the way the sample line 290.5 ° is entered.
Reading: 310 °
